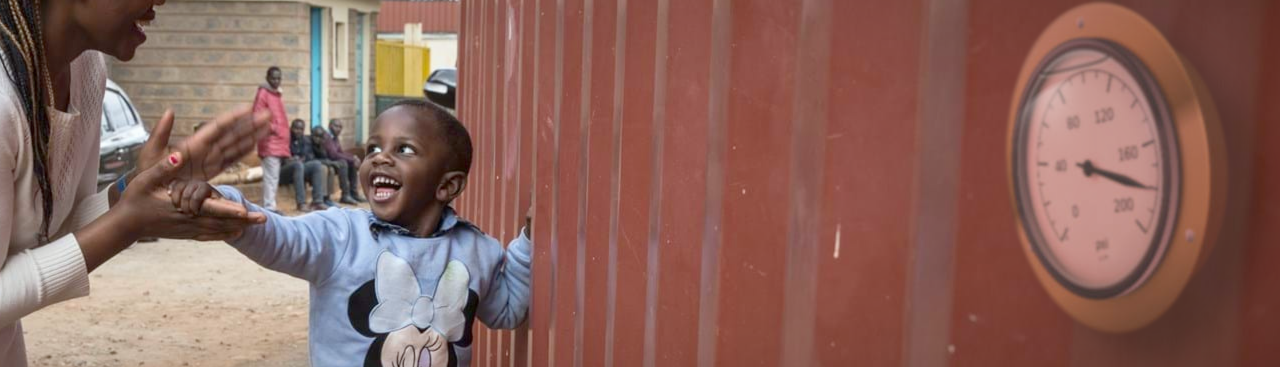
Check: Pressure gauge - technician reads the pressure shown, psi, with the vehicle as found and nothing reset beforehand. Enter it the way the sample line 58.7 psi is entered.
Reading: 180 psi
